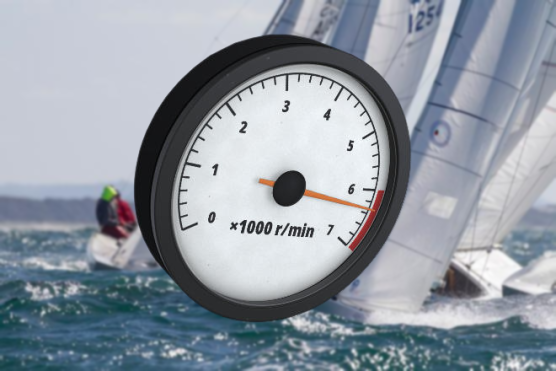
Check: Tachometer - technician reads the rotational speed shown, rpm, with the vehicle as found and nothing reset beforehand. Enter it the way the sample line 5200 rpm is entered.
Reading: 6300 rpm
